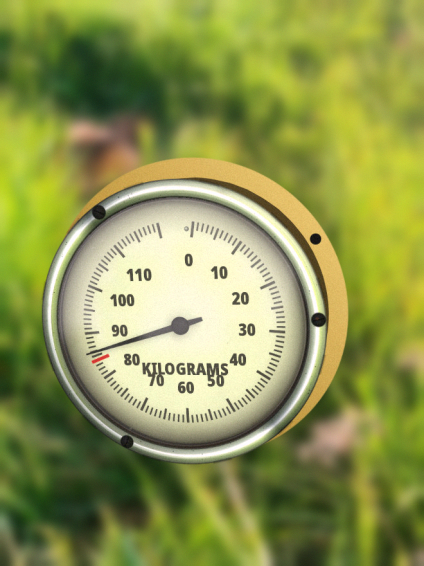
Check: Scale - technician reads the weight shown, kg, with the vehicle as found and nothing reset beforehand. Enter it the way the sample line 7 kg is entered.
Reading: 86 kg
